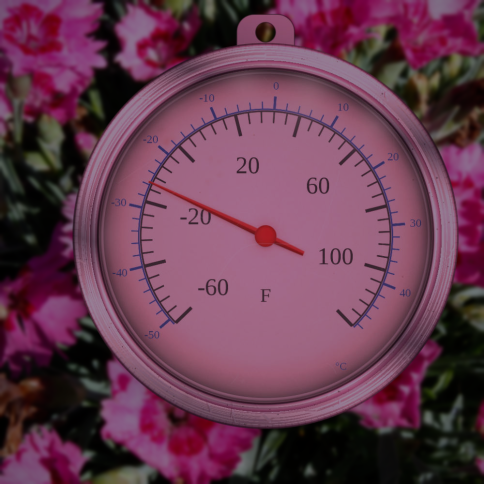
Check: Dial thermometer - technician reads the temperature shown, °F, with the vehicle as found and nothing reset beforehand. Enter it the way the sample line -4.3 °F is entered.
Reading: -14 °F
